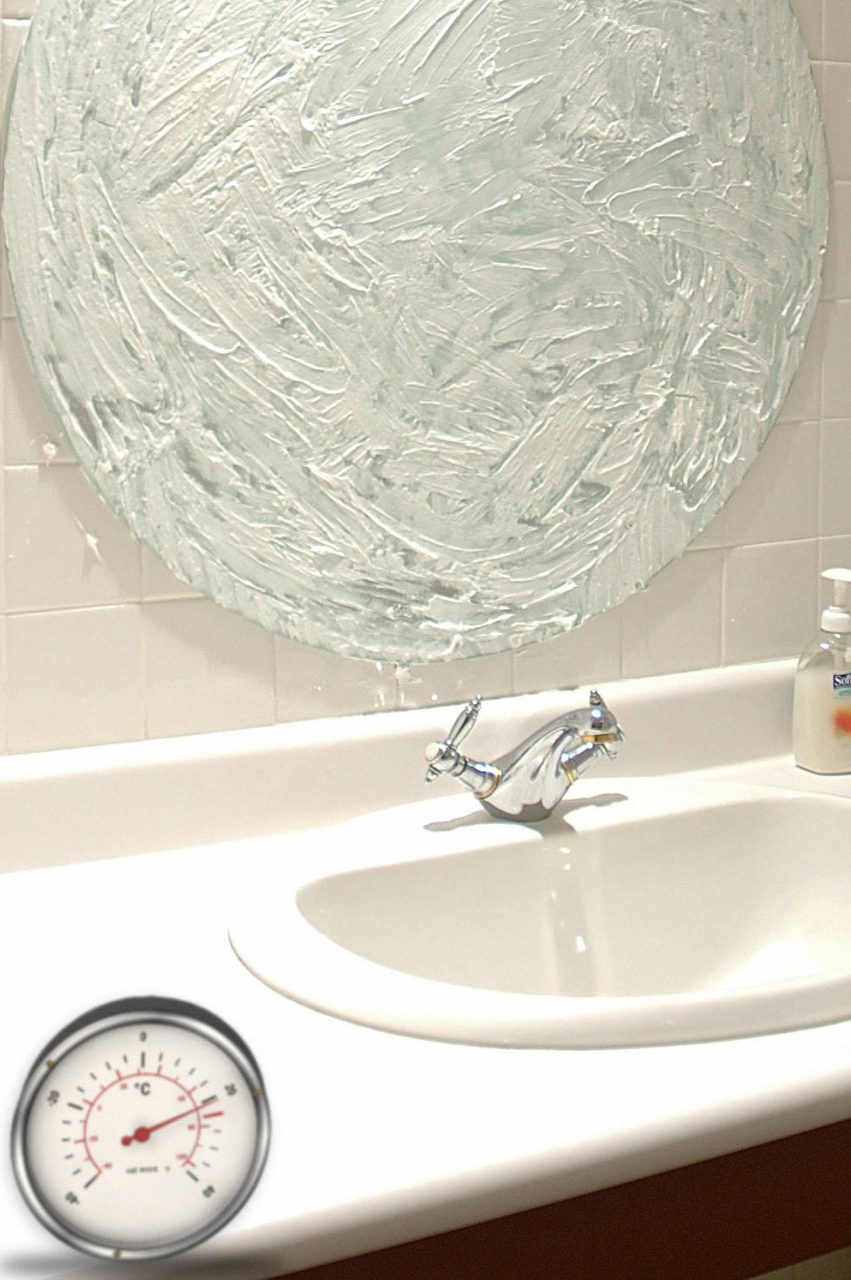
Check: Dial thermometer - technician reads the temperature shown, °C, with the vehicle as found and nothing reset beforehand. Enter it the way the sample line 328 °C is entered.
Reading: 20 °C
